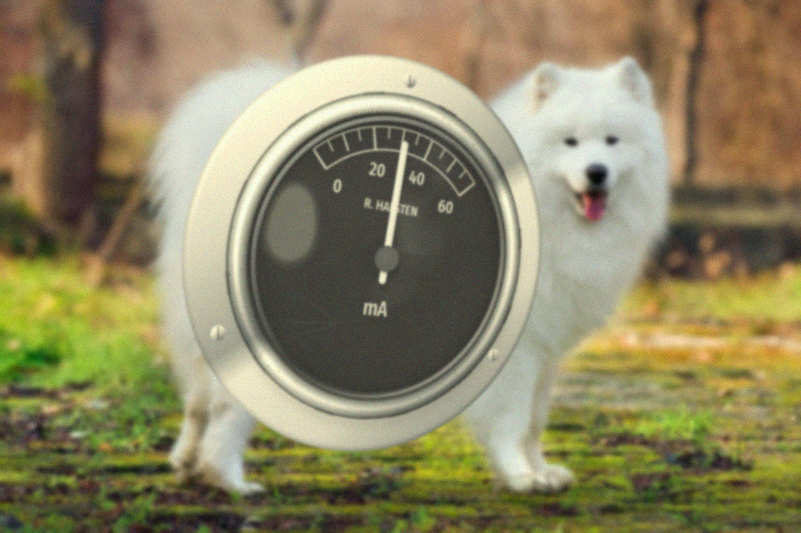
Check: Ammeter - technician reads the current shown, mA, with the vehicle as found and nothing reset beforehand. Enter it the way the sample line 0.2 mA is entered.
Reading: 30 mA
